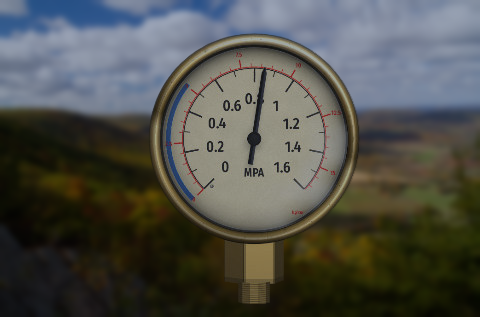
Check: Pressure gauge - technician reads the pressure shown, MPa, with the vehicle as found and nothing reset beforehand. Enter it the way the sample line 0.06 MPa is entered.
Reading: 0.85 MPa
